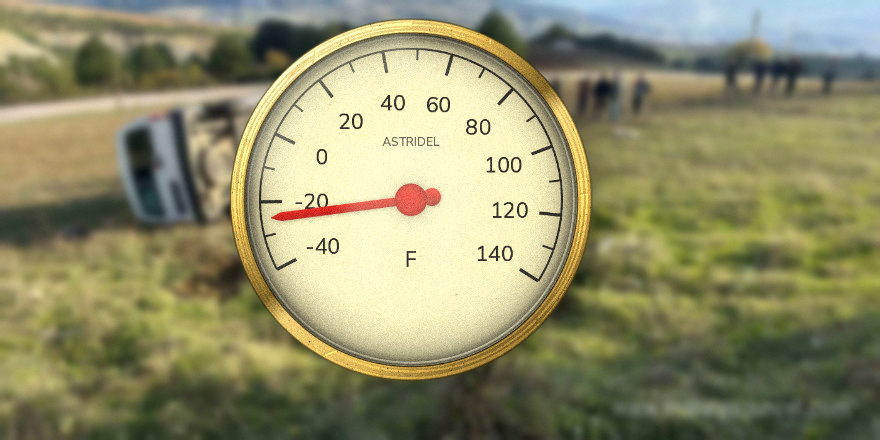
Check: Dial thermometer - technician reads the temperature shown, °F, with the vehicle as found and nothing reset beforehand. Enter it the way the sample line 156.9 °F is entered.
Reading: -25 °F
